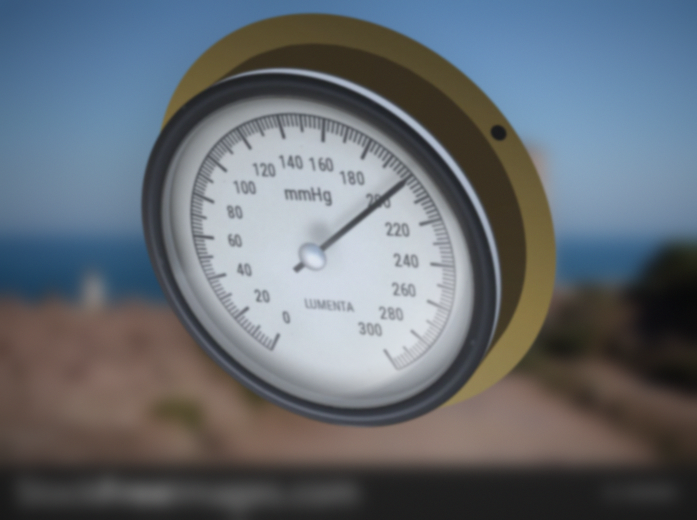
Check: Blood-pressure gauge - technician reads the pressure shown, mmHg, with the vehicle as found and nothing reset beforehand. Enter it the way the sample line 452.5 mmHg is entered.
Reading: 200 mmHg
